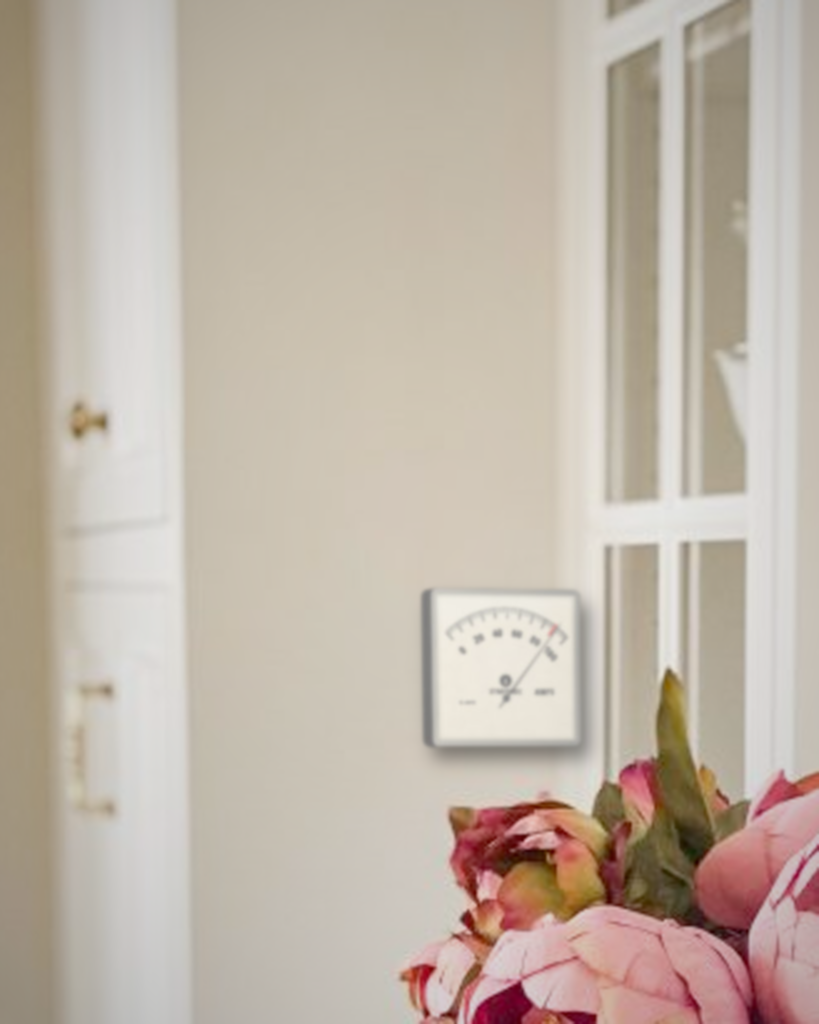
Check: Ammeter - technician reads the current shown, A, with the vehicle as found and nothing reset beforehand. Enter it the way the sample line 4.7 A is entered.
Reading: 90 A
